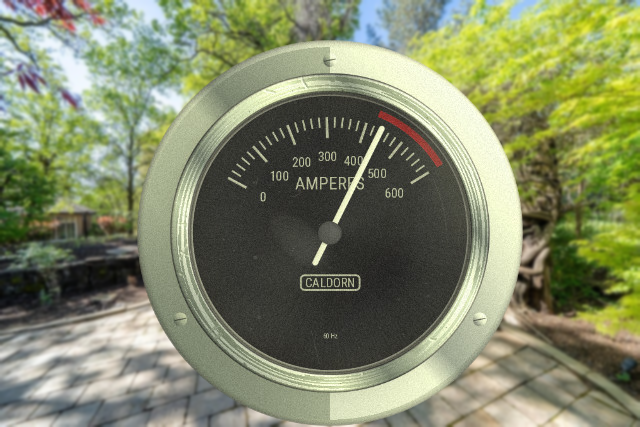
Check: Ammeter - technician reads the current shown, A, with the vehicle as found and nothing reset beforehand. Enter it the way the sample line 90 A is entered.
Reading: 440 A
